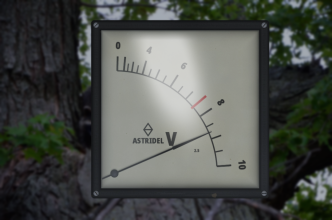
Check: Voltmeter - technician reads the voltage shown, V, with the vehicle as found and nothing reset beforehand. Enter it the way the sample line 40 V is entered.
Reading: 8.75 V
